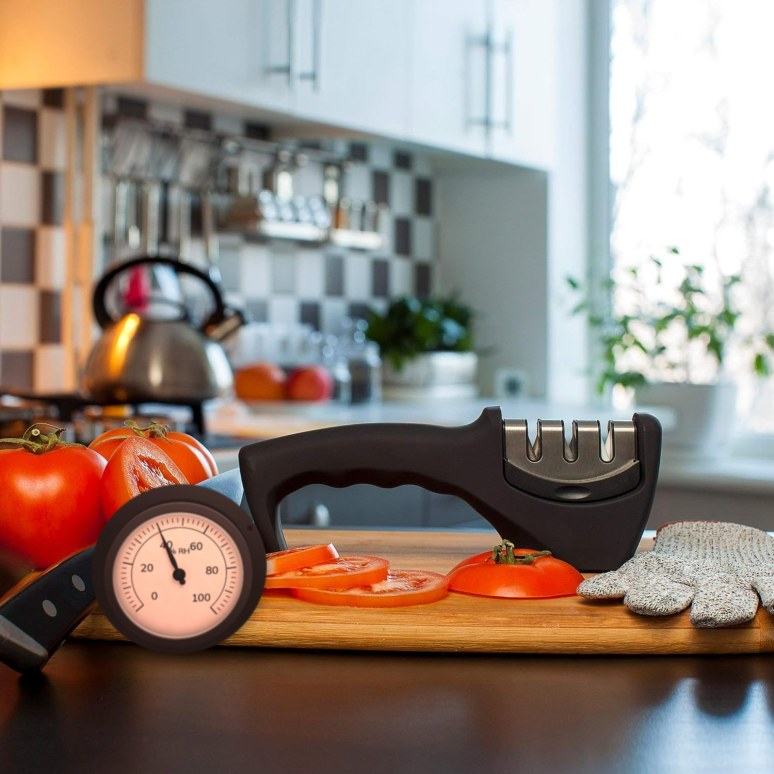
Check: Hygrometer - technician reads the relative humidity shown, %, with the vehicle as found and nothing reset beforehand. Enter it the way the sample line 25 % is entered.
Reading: 40 %
